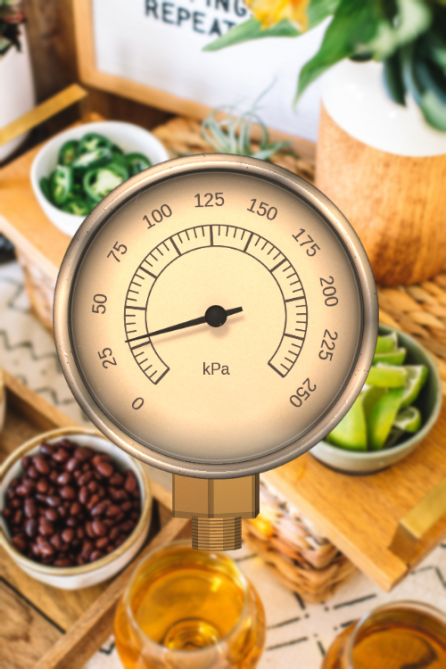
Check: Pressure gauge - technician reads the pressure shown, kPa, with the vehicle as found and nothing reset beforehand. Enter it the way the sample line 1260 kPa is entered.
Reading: 30 kPa
